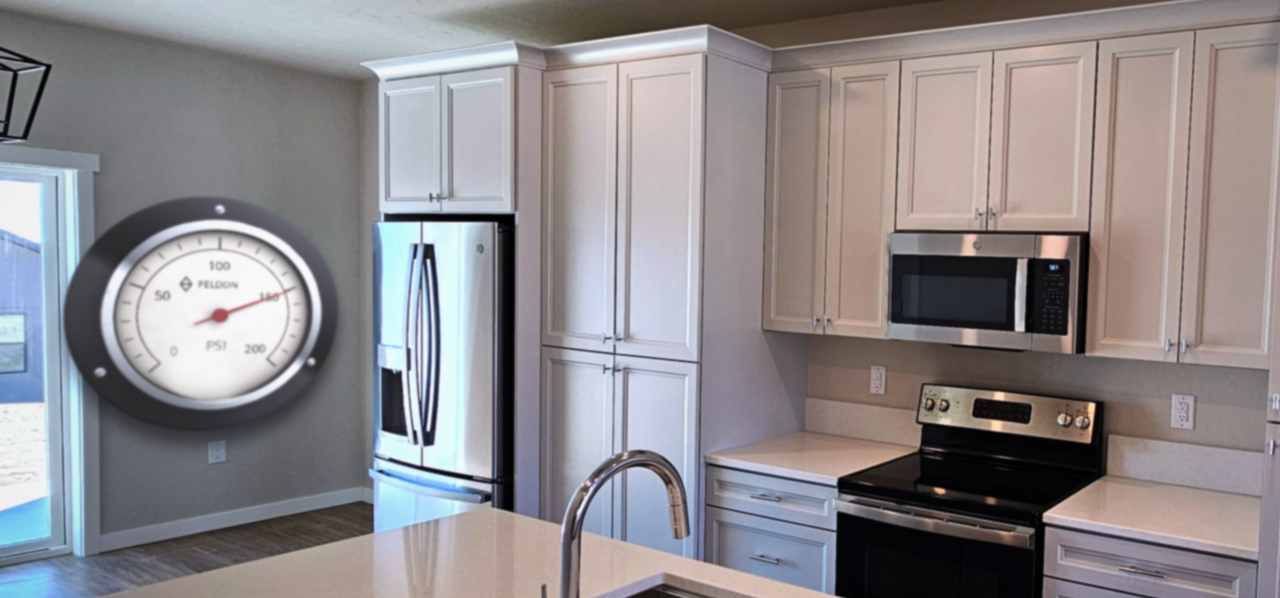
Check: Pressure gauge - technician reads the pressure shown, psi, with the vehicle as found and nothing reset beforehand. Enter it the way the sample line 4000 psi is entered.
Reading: 150 psi
